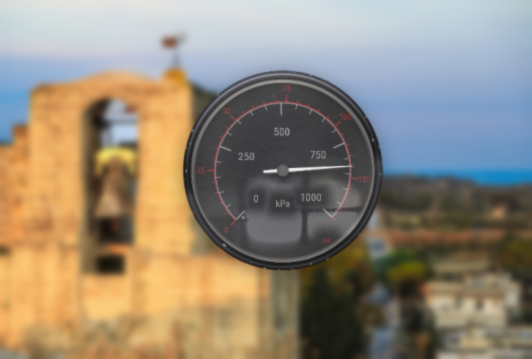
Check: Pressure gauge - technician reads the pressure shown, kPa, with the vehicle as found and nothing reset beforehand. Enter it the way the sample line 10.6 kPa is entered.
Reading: 825 kPa
